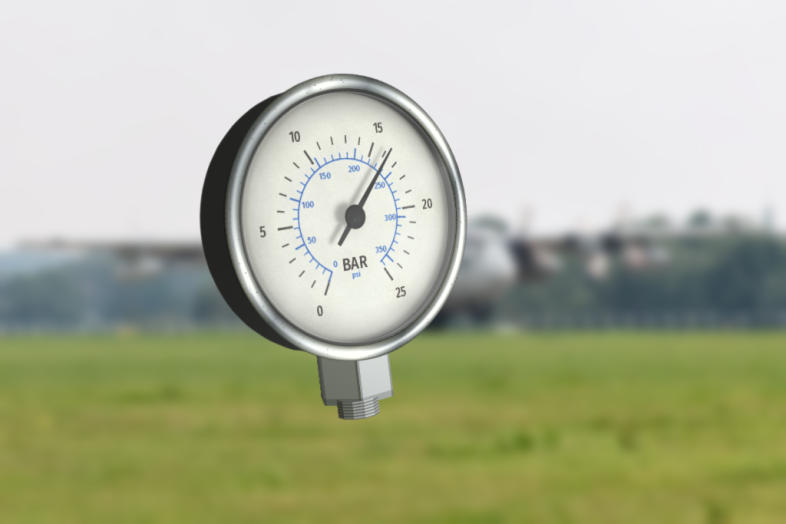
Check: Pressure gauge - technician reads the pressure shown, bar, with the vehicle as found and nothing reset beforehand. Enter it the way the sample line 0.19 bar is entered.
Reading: 16 bar
